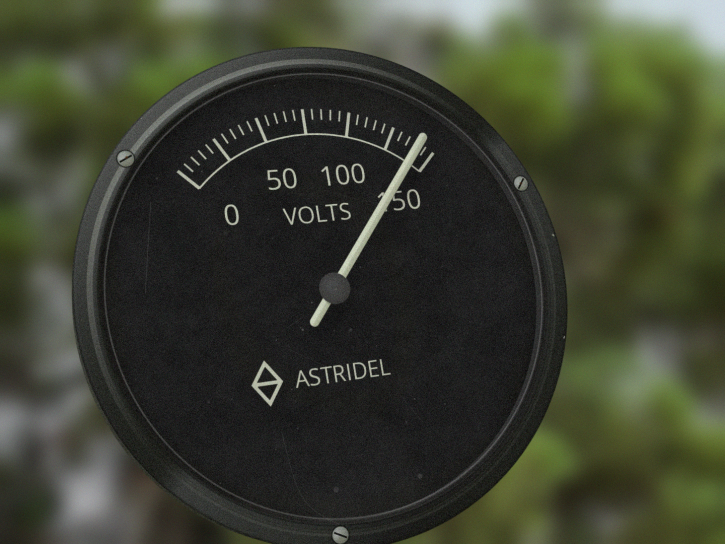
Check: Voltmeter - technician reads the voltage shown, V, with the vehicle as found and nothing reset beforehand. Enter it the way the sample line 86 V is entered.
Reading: 140 V
